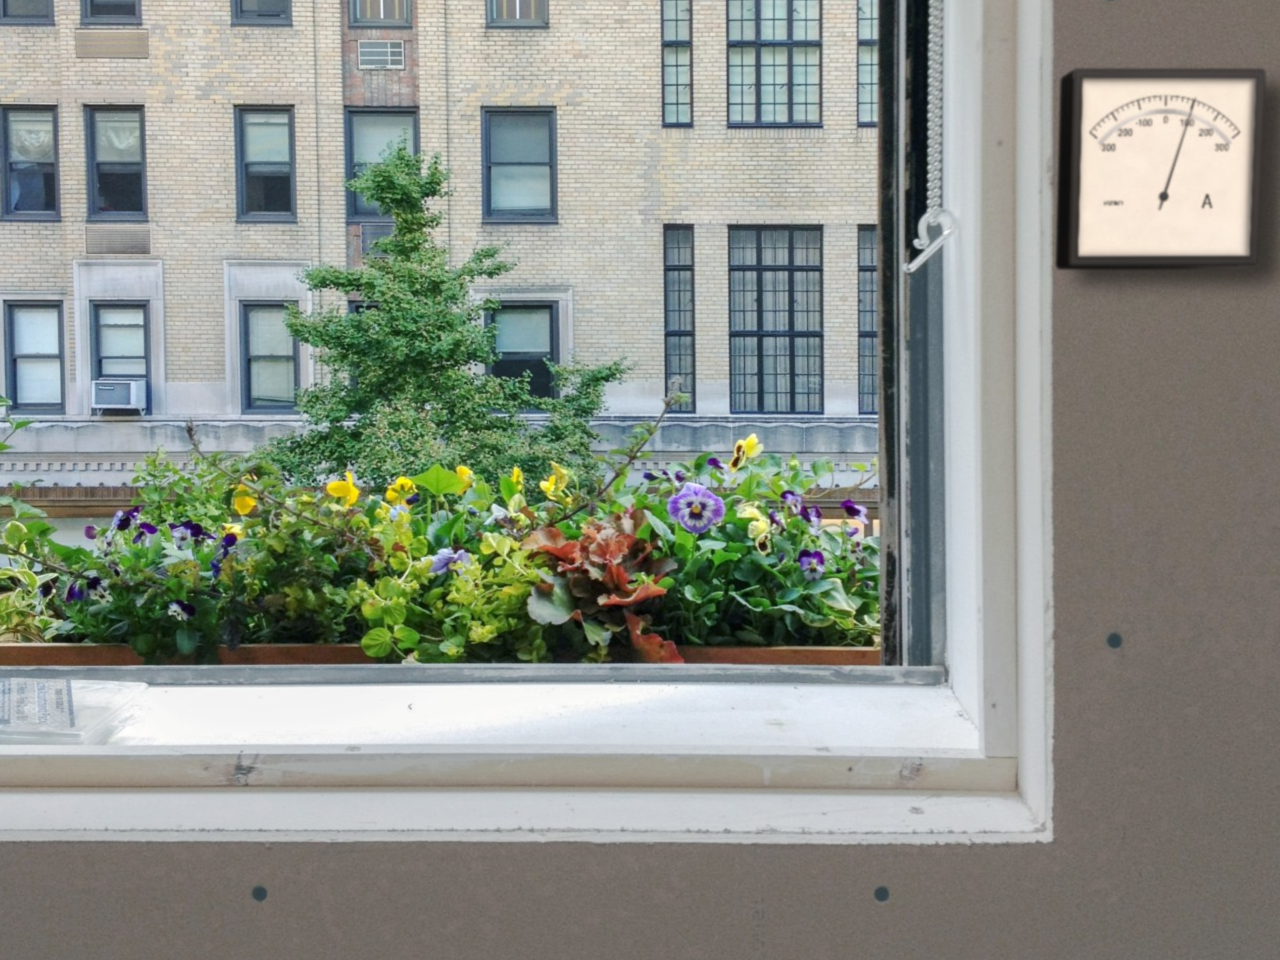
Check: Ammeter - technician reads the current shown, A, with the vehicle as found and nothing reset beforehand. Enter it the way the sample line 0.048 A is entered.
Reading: 100 A
